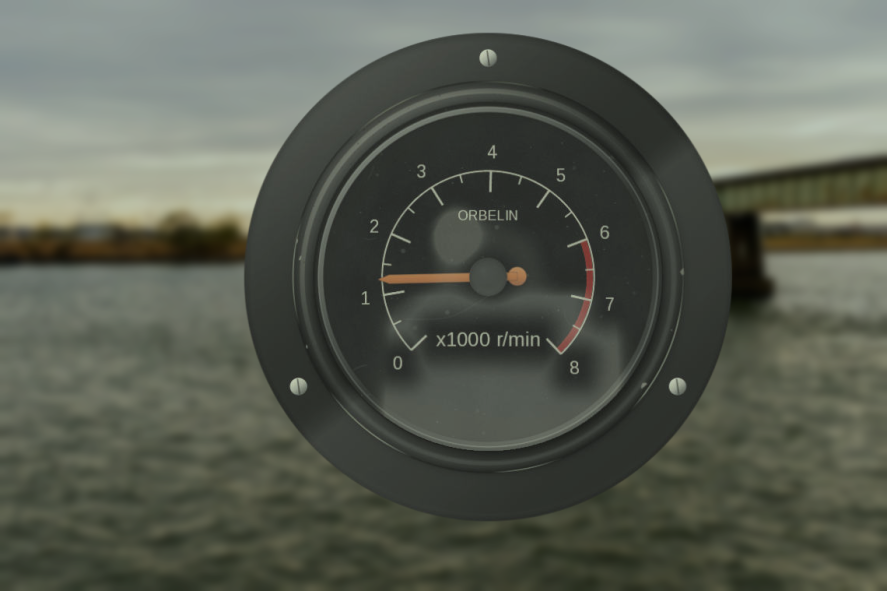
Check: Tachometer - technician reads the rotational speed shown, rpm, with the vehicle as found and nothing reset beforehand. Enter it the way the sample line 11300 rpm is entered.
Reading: 1250 rpm
